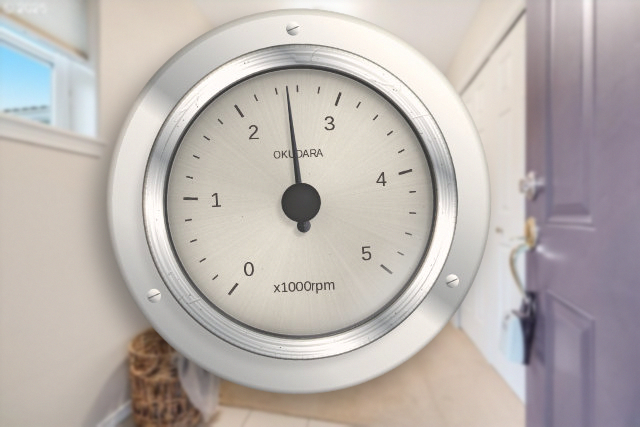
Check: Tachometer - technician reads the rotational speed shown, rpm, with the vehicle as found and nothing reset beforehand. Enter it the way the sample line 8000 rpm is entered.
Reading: 2500 rpm
